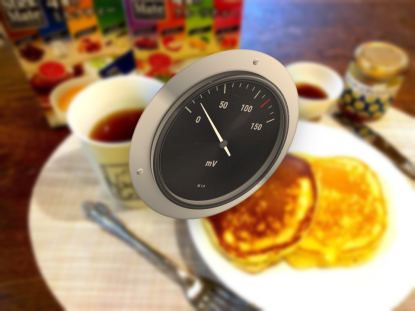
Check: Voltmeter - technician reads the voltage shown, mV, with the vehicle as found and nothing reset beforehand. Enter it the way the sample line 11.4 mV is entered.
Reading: 15 mV
